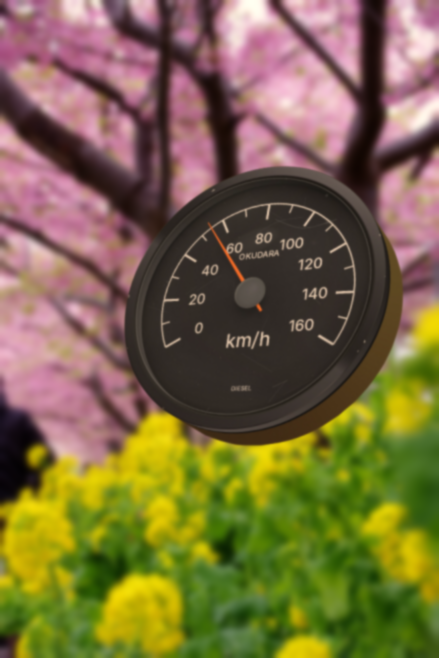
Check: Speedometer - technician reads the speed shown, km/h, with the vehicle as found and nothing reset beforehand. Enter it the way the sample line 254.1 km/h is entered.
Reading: 55 km/h
